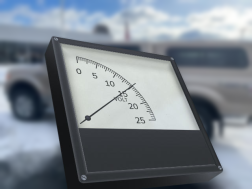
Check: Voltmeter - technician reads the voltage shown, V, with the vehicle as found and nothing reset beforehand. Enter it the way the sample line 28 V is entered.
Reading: 15 V
